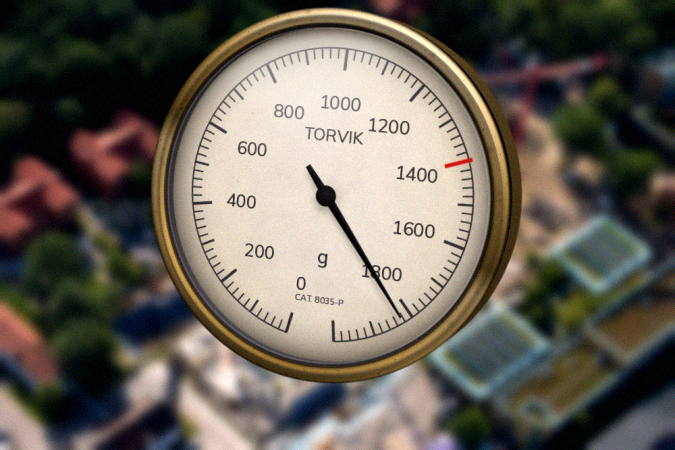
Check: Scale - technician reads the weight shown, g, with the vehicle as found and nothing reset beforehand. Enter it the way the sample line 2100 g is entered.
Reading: 1820 g
